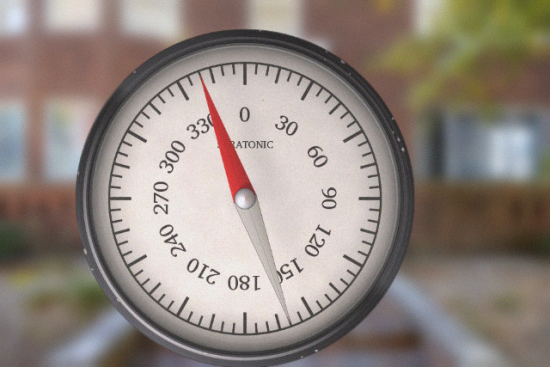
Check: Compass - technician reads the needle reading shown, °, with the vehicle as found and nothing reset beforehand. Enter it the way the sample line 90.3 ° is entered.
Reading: 340 °
